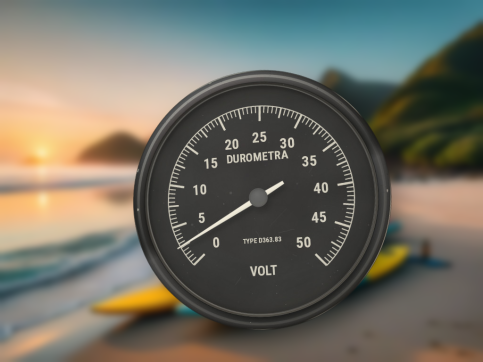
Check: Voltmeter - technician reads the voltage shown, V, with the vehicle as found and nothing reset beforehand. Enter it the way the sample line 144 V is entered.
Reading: 2.5 V
